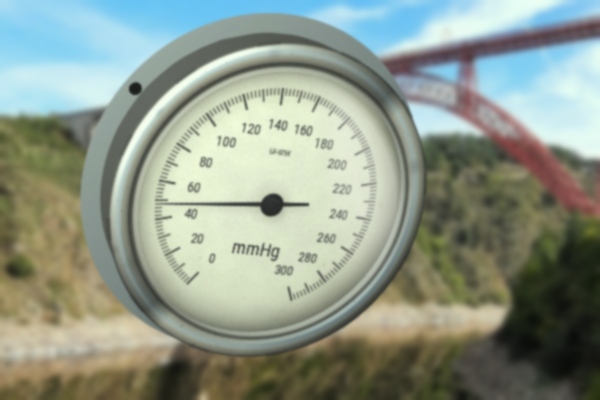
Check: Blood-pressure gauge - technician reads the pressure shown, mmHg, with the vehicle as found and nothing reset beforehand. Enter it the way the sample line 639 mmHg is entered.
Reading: 50 mmHg
